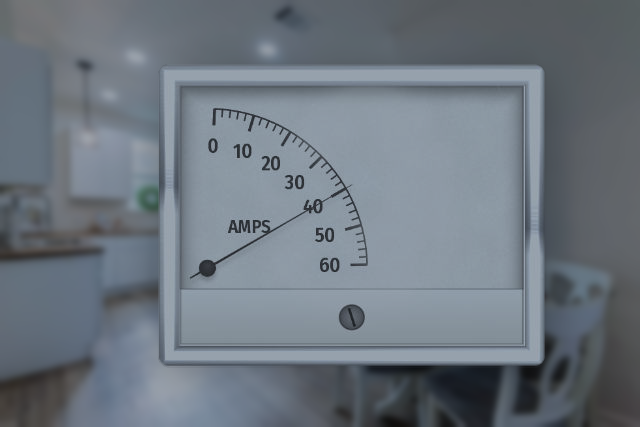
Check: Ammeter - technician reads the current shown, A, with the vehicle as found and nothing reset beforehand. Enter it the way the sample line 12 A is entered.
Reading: 40 A
